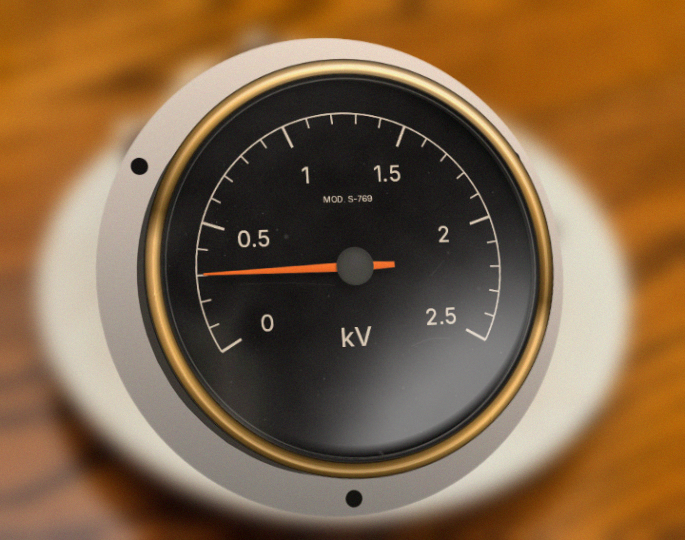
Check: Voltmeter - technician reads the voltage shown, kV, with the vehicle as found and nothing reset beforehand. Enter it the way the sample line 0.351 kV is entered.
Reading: 0.3 kV
